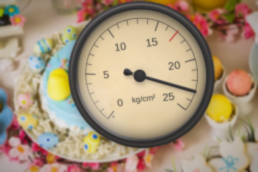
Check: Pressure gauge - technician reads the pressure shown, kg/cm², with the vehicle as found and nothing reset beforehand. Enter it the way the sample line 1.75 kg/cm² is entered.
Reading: 23 kg/cm²
